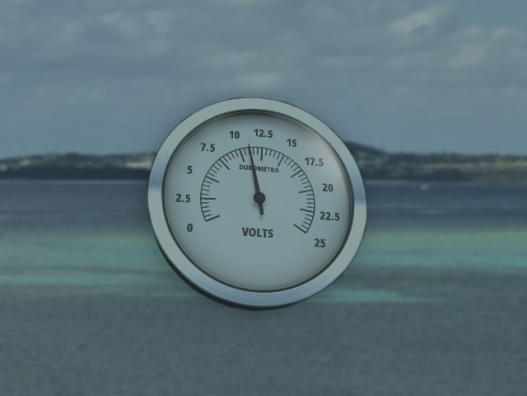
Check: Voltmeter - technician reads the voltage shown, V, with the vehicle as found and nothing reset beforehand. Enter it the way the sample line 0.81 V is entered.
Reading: 11 V
